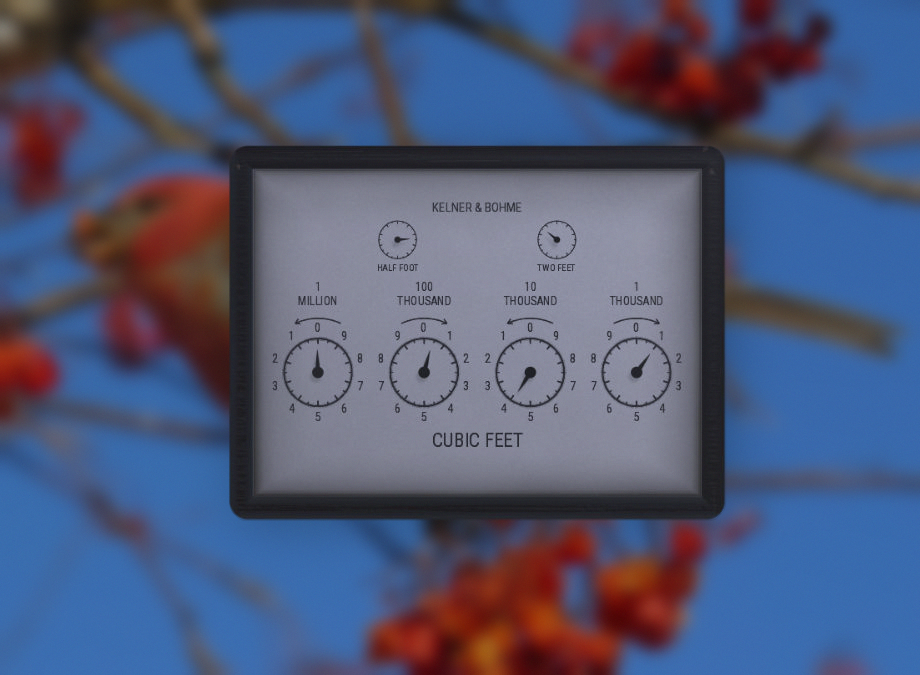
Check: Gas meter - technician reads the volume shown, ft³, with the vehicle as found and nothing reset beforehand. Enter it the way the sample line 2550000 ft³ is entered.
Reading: 4100 ft³
